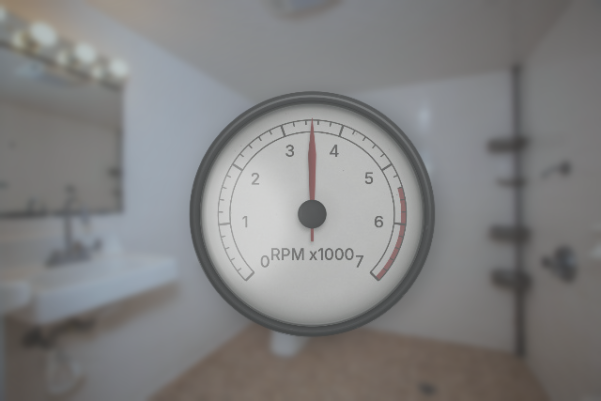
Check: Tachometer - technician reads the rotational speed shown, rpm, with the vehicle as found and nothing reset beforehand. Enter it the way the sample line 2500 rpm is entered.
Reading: 3500 rpm
